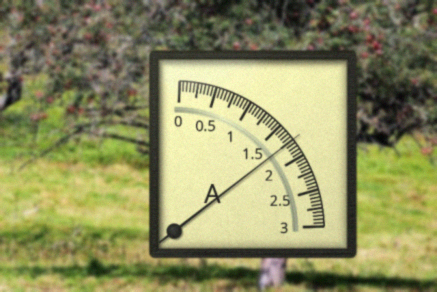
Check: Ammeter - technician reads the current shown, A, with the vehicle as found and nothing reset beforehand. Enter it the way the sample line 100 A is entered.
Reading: 1.75 A
